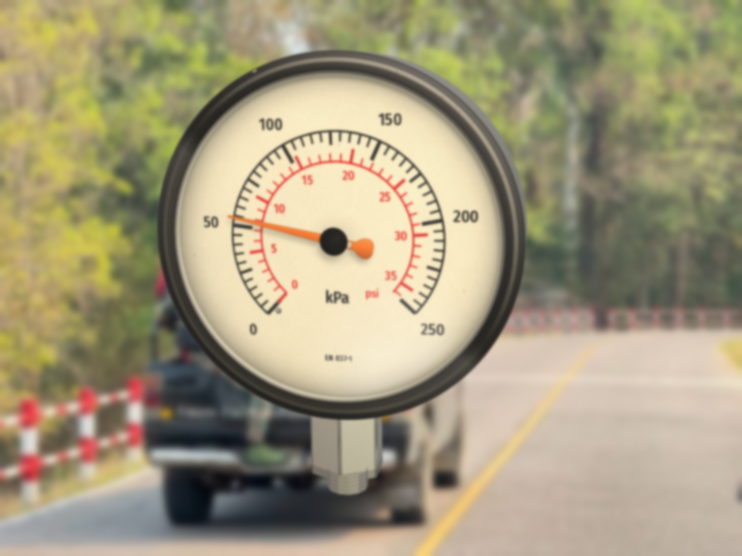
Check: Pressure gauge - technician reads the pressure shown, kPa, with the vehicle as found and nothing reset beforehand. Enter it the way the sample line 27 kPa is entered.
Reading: 55 kPa
